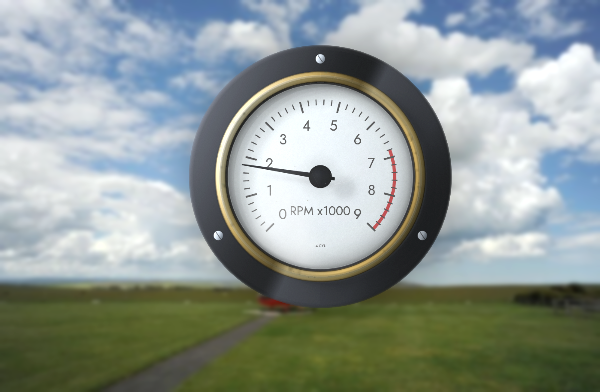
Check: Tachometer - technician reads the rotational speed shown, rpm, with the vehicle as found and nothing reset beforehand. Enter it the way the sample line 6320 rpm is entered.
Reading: 1800 rpm
